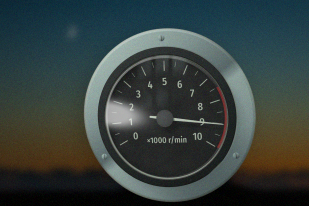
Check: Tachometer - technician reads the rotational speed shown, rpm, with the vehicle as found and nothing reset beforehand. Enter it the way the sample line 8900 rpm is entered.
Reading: 9000 rpm
